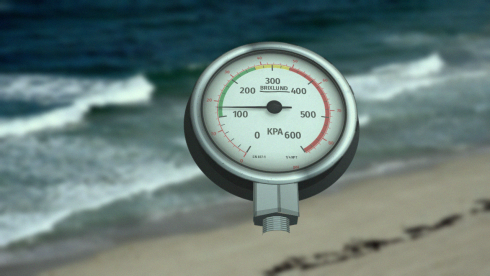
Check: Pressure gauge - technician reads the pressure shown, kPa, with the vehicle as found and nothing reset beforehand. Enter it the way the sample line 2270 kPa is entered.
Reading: 120 kPa
